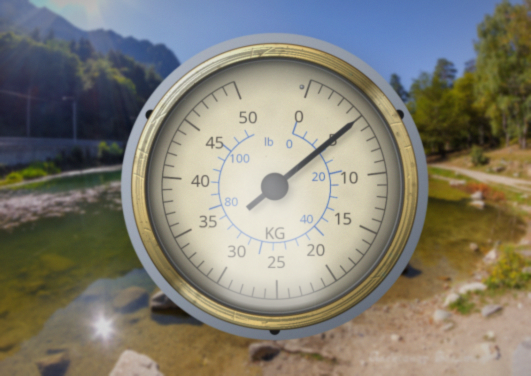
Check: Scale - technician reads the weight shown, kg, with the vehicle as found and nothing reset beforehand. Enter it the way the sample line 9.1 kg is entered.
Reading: 5 kg
